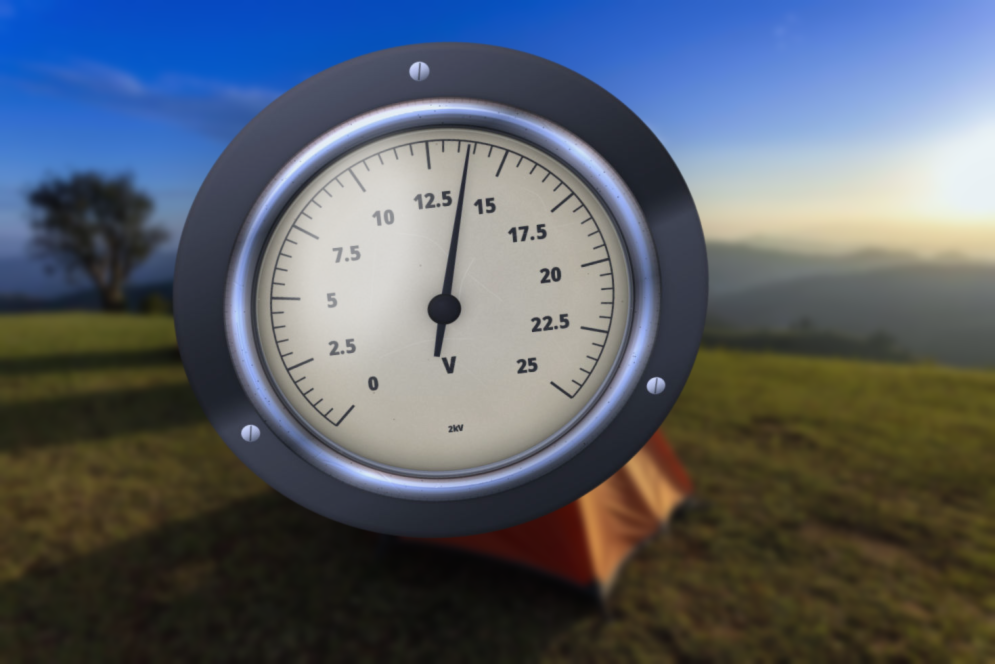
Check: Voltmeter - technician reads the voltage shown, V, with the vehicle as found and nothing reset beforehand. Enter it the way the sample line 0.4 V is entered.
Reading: 13.75 V
